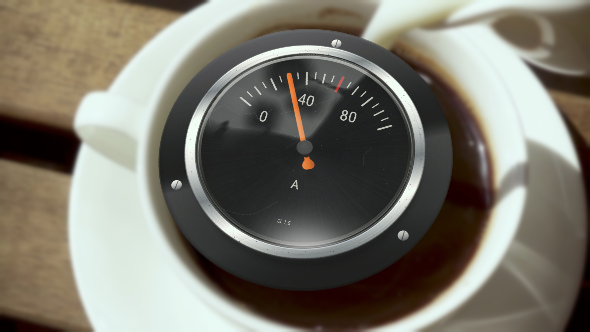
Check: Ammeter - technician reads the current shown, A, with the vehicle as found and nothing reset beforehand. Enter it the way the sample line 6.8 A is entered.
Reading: 30 A
